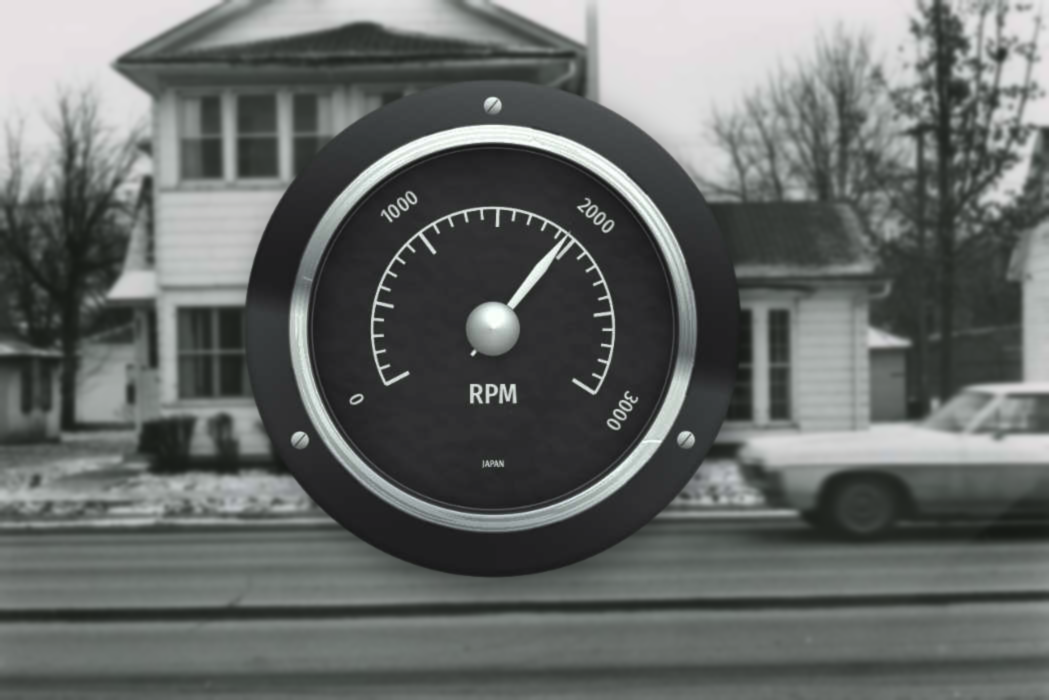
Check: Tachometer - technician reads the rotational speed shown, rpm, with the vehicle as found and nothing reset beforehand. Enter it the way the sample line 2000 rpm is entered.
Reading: 1950 rpm
